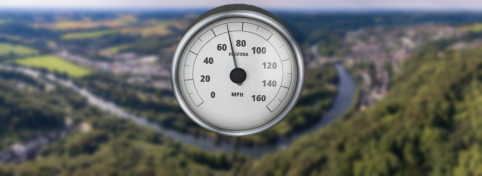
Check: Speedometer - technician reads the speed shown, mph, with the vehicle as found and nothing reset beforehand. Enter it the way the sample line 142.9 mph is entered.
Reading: 70 mph
